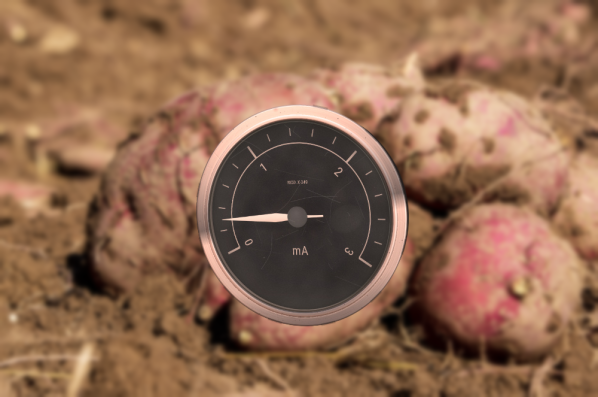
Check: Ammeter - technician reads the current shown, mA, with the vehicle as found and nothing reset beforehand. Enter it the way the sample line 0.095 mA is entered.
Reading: 0.3 mA
